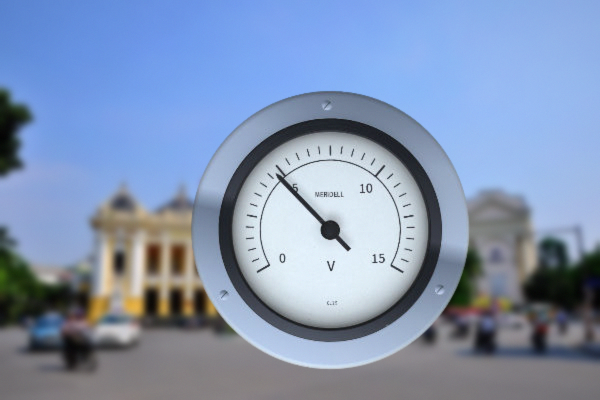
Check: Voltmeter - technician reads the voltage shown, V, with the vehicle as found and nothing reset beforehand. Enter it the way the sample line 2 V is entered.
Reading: 4.75 V
